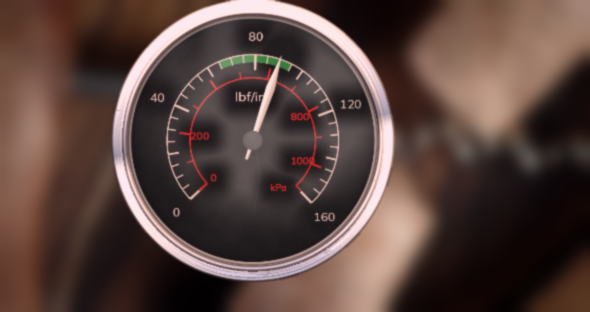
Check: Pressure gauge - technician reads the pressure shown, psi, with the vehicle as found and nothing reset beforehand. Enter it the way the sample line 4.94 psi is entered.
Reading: 90 psi
